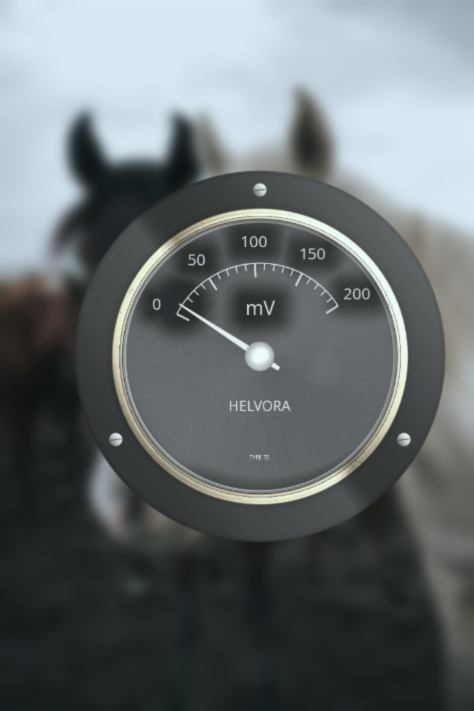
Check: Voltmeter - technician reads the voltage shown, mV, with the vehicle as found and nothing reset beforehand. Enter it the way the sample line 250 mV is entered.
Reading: 10 mV
